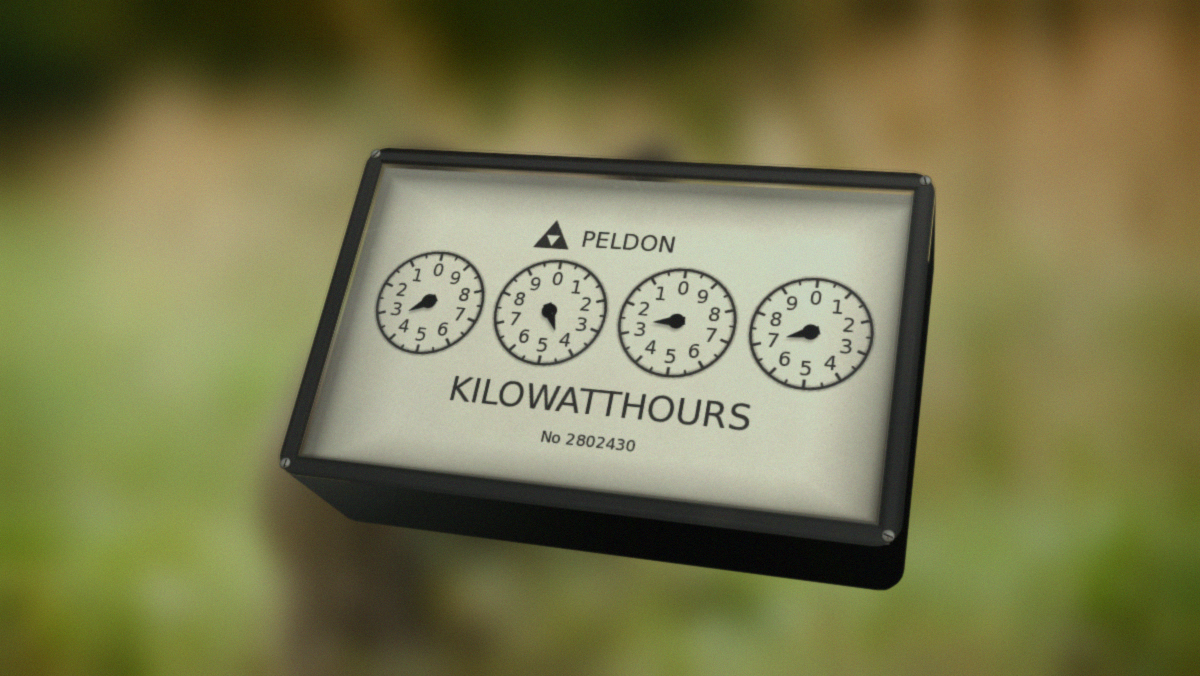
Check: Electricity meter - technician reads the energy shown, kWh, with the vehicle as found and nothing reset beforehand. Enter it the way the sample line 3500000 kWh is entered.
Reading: 3427 kWh
